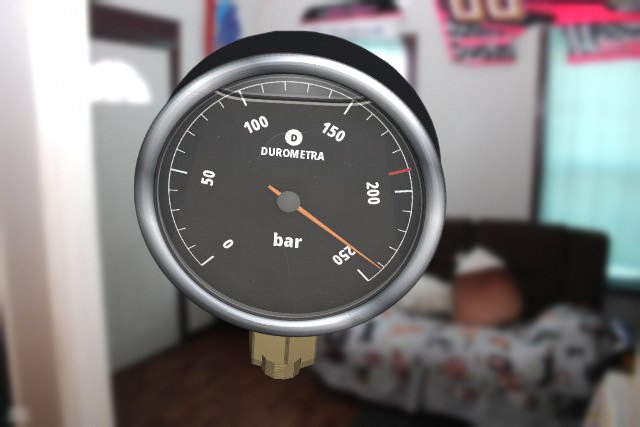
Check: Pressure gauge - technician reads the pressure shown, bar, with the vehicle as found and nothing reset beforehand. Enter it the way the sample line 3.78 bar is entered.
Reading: 240 bar
